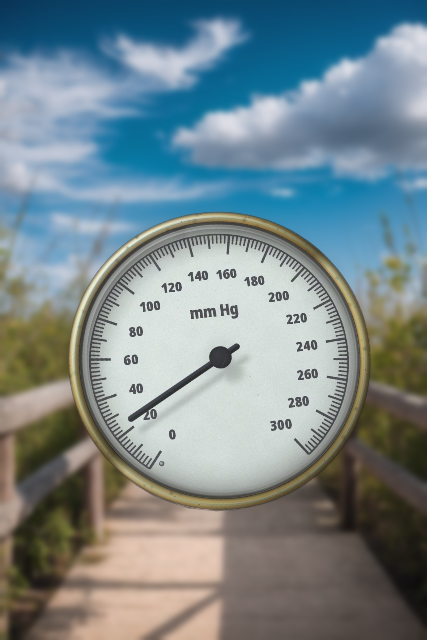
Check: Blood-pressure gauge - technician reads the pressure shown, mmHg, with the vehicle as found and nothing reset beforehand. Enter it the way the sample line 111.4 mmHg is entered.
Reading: 24 mmHg
